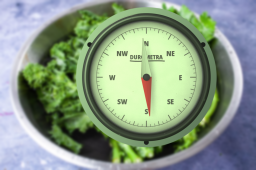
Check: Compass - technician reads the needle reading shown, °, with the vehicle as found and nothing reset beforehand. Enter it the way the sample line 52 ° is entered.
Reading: 175 °
